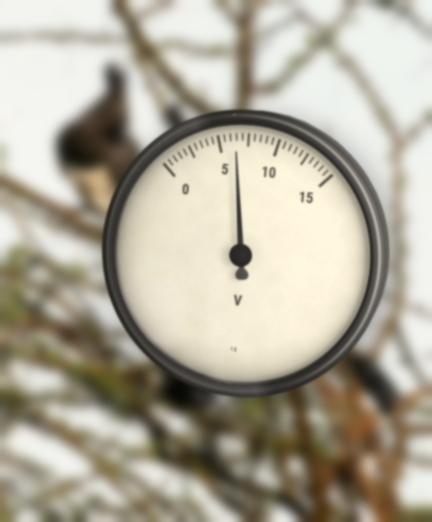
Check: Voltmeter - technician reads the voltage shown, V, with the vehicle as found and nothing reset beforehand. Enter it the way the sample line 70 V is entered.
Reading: 6.5 V
